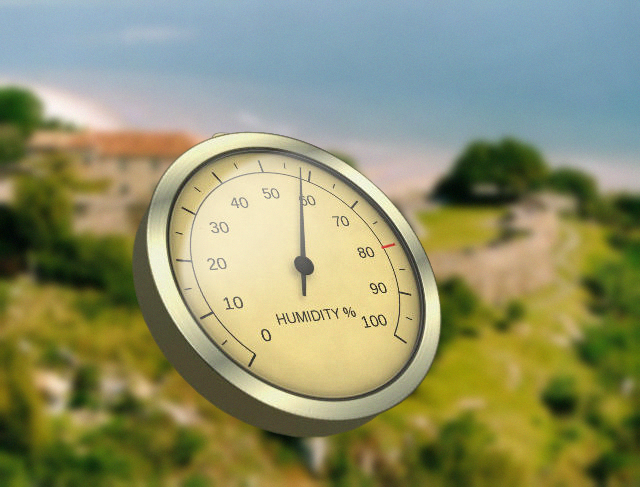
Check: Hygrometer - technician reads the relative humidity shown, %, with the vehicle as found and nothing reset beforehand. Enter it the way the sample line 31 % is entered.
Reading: 57.5 %
